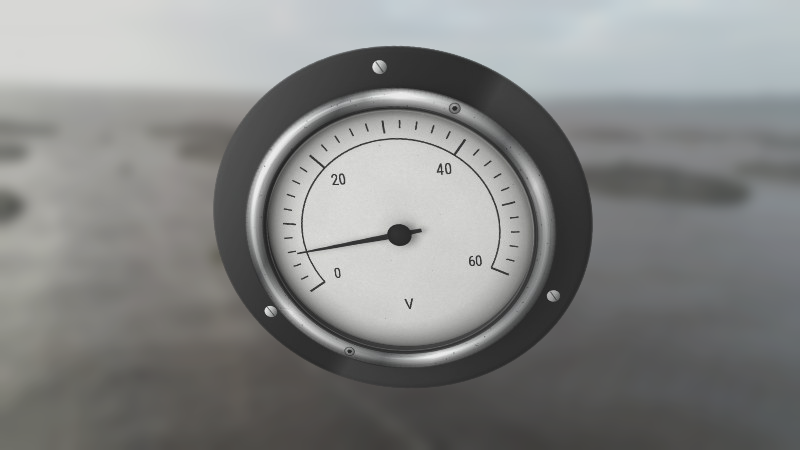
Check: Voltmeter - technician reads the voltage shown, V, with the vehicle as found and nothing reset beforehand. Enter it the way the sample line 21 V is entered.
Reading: 6 V
